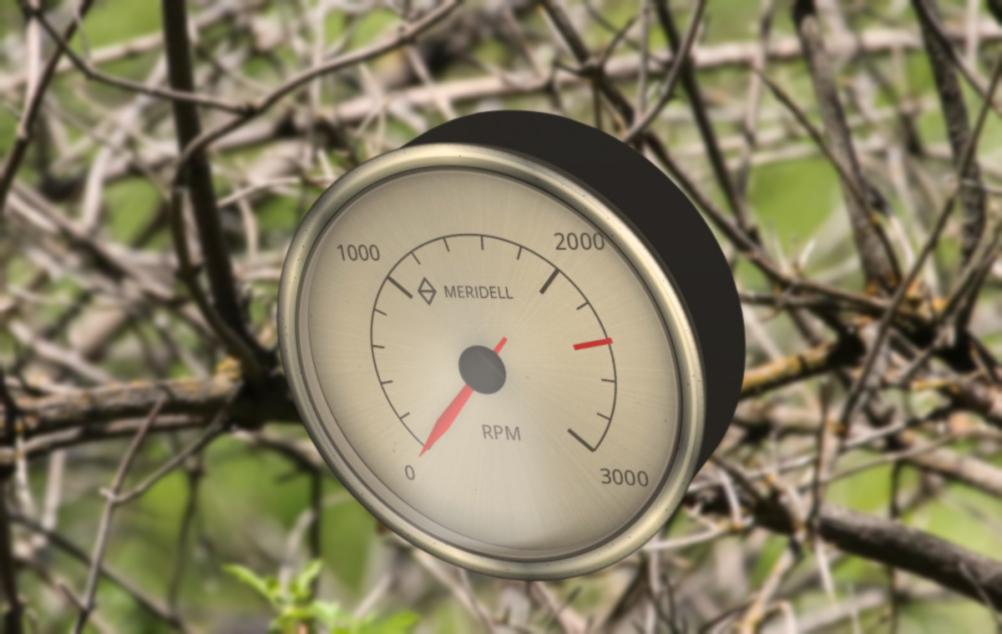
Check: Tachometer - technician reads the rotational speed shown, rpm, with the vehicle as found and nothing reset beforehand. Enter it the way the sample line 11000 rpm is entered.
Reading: 0 rpm
